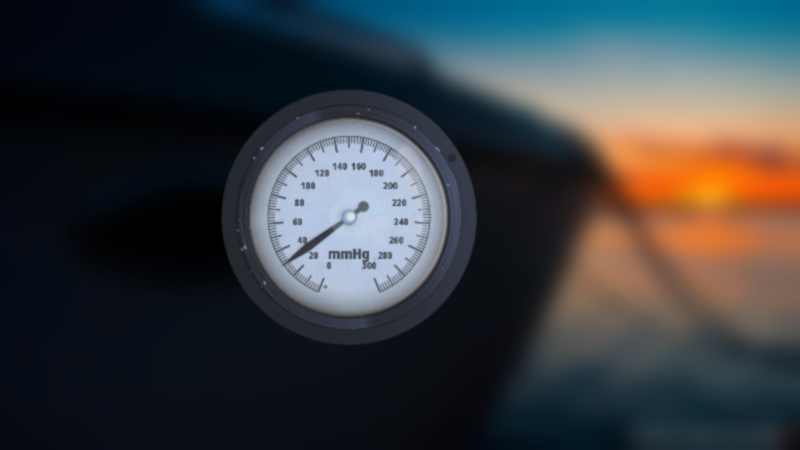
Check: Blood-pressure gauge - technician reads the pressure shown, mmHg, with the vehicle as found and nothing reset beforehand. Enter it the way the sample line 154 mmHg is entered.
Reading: 30 mmHg
